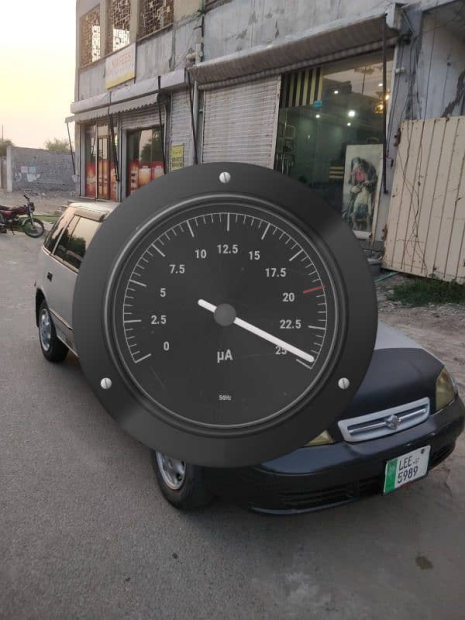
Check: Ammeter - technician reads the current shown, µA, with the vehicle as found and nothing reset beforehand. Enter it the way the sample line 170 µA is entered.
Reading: 24.5 µA
